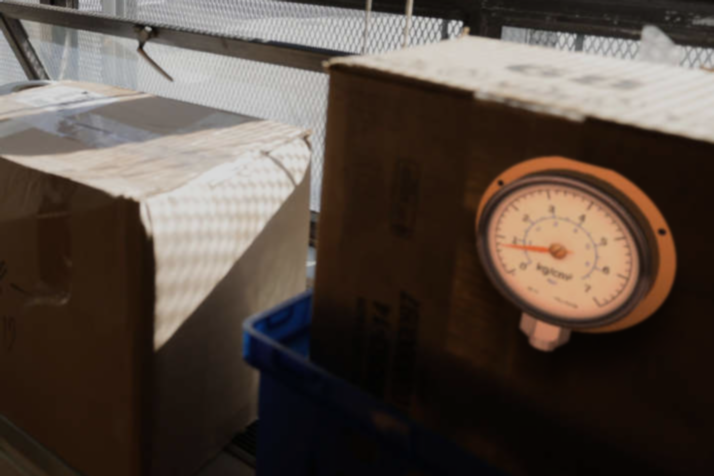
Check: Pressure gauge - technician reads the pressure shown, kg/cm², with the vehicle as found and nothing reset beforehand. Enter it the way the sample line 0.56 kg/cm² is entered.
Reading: 0.8 kg/cm²
